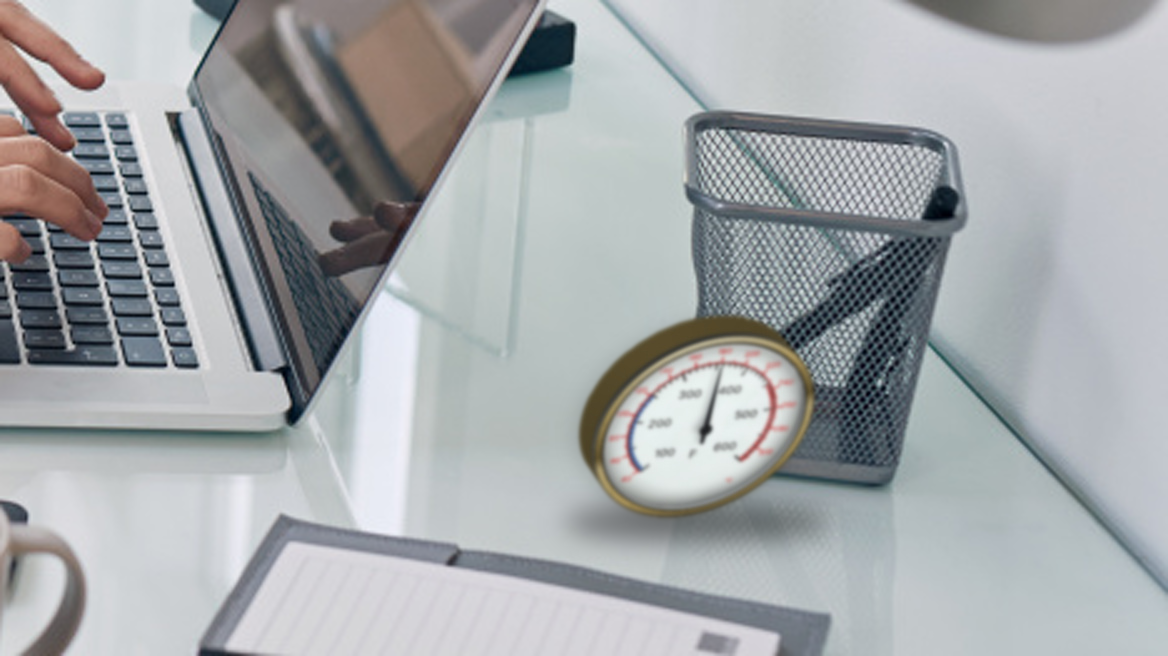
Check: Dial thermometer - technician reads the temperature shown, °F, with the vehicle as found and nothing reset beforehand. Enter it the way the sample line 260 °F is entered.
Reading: 350 °F
